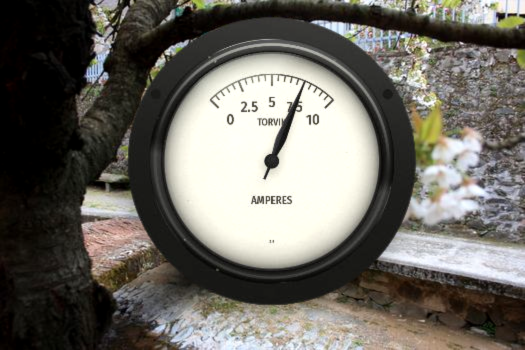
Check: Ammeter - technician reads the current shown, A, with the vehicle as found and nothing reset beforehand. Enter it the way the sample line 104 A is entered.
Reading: 7.5 A
